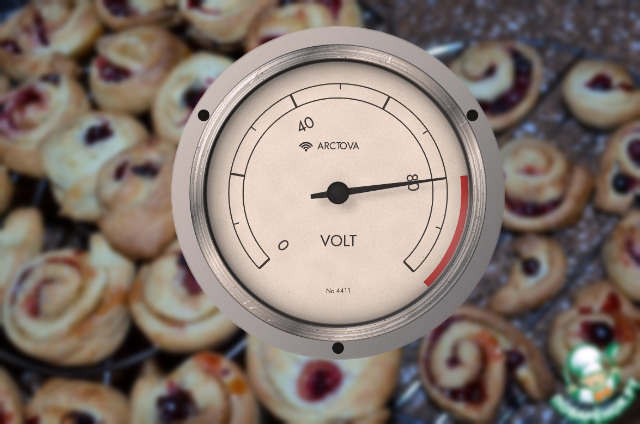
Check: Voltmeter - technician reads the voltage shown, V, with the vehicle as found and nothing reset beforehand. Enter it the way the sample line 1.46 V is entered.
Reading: 80 V
